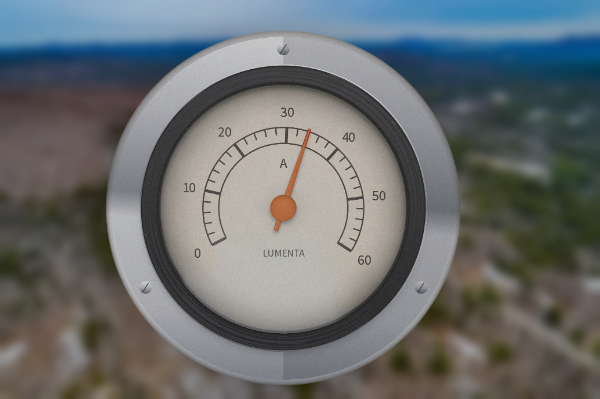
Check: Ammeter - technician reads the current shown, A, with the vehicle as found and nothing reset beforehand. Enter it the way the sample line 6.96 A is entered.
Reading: 34 A
